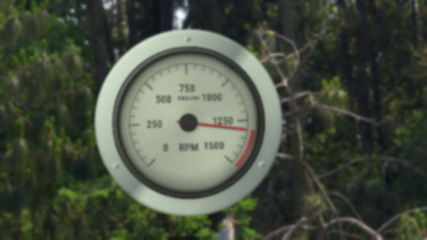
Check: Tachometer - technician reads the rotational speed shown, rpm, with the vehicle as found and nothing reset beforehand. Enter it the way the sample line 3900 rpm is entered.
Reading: 1300 rpm
